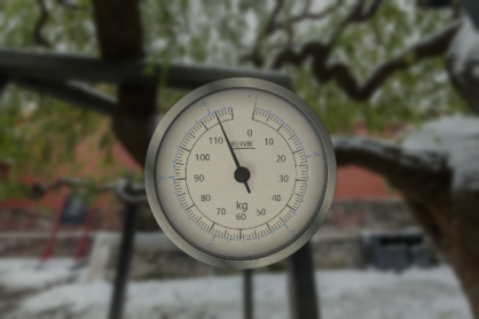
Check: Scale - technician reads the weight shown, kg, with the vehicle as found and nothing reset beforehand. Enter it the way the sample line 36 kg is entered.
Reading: 115 kg
